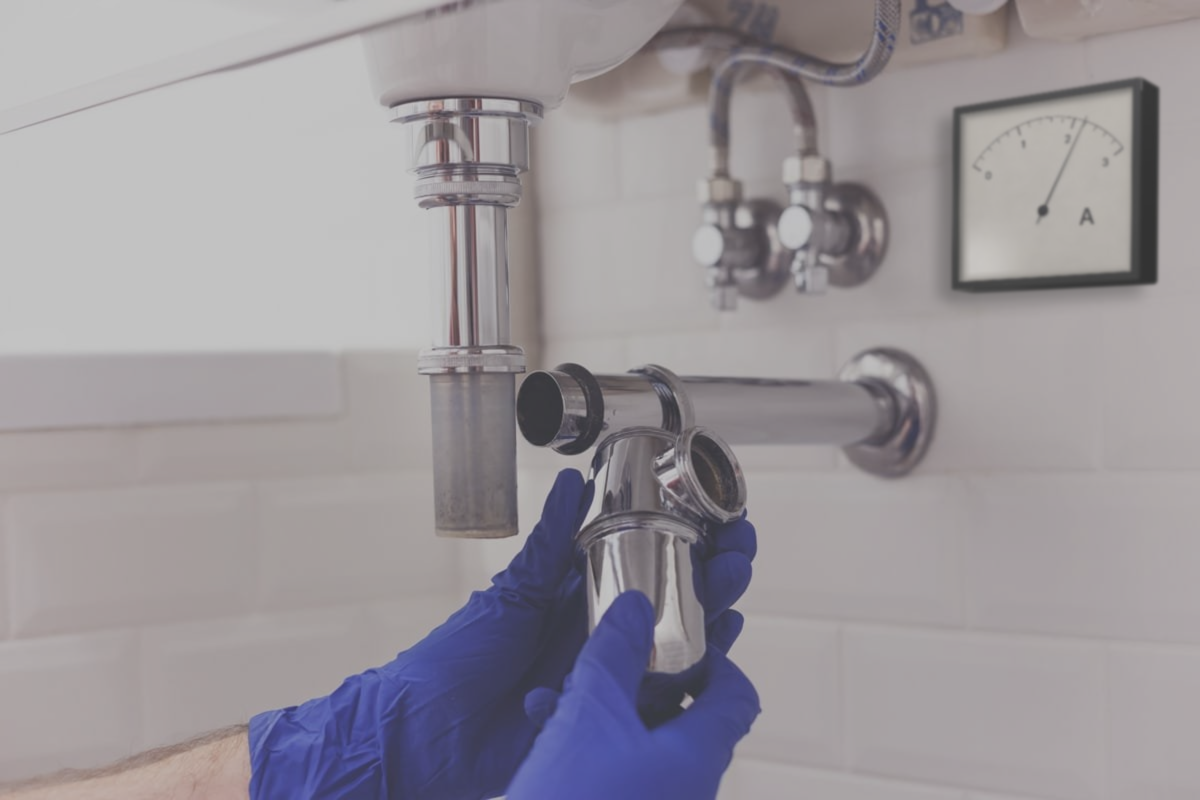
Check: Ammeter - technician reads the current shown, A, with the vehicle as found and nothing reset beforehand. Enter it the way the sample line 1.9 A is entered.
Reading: 2.2 A
